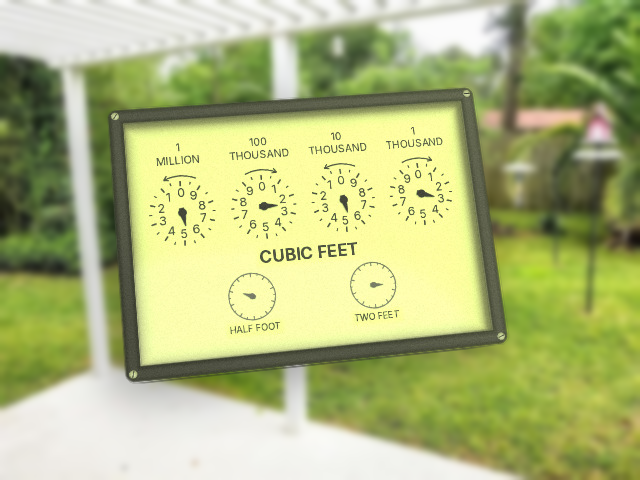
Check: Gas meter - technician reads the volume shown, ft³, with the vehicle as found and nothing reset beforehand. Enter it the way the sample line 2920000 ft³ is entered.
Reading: 525300 ft³
